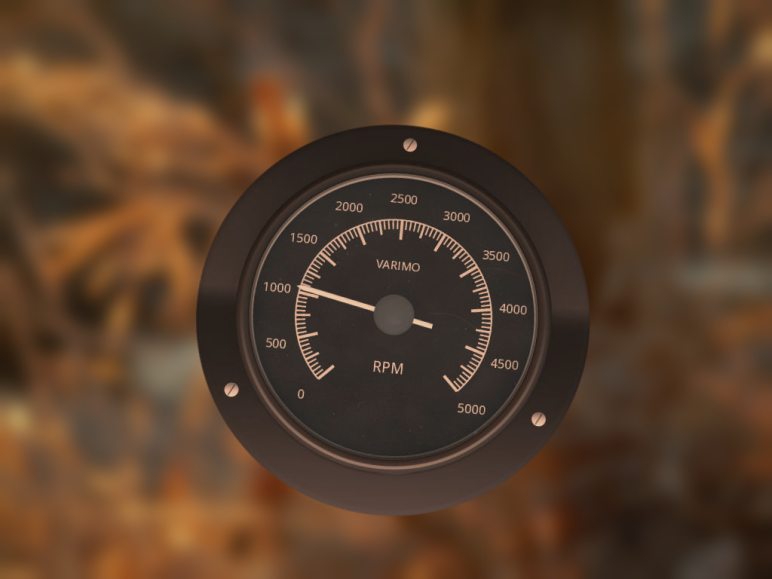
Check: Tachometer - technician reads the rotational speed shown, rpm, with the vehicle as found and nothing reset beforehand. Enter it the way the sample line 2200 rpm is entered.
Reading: 1050 rpm
